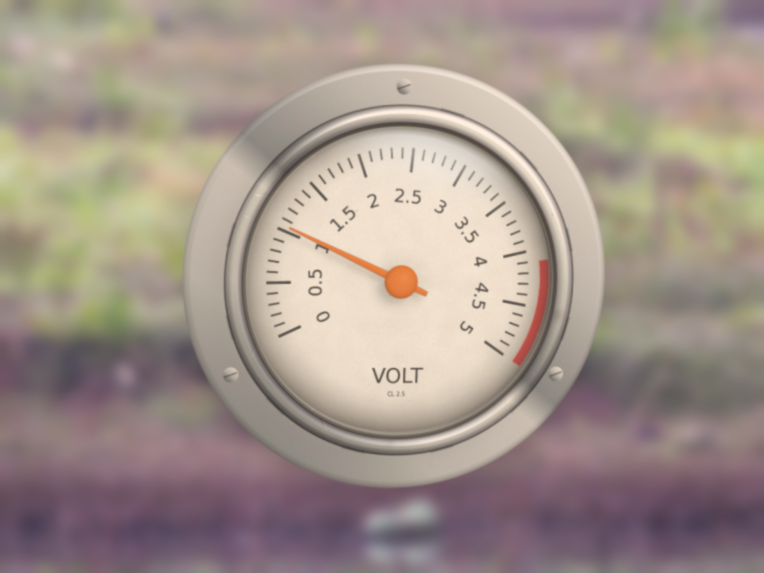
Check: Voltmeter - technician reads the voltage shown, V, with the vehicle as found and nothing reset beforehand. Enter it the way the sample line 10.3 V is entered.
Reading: 1.05 V
